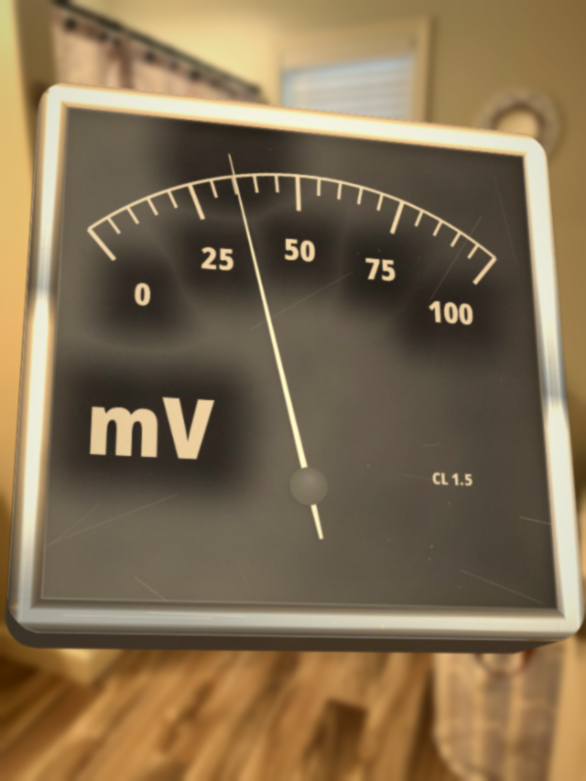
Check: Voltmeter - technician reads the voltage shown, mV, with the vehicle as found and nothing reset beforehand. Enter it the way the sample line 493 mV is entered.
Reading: 35 mV
